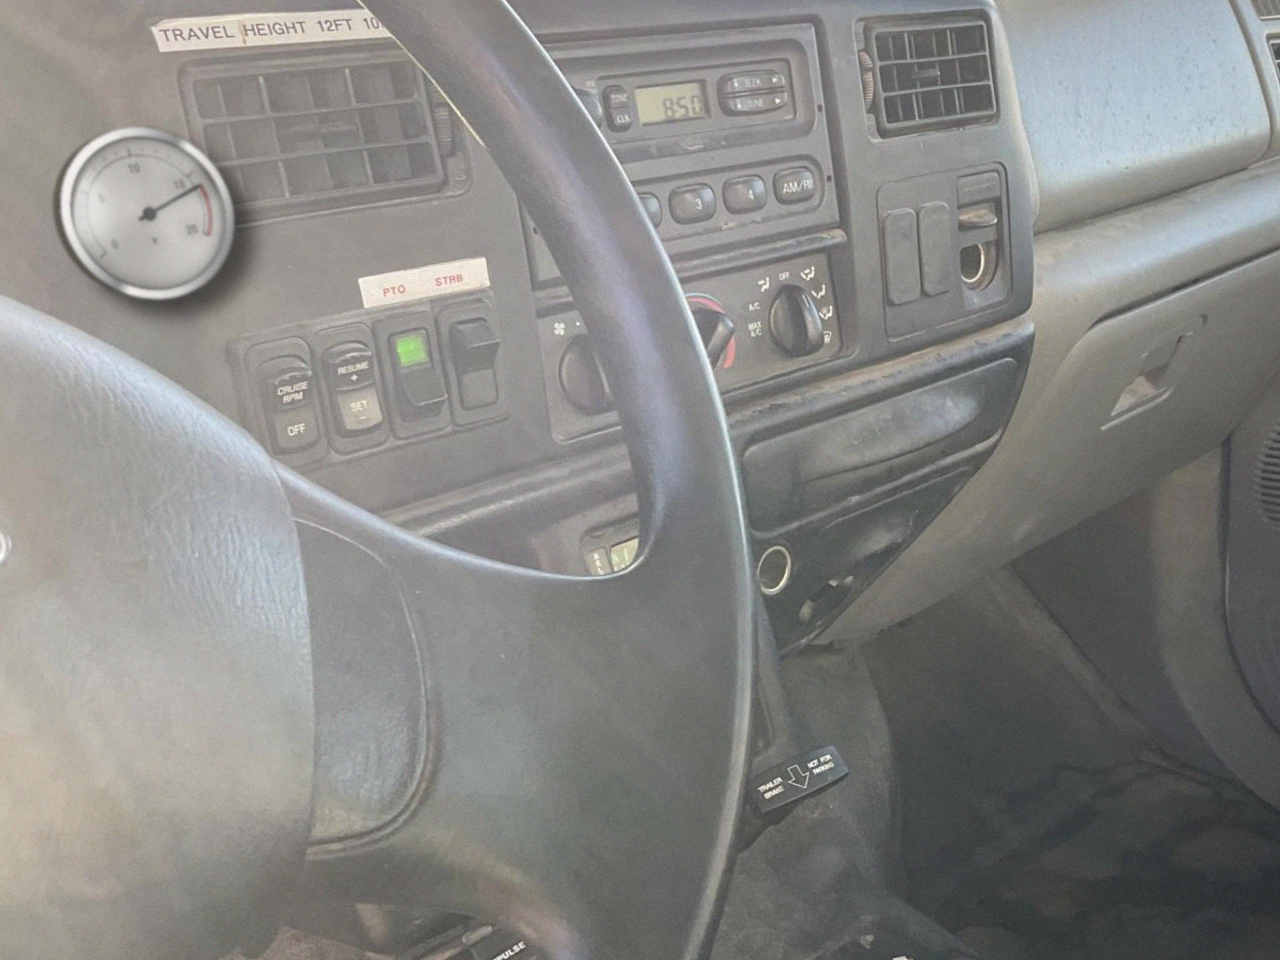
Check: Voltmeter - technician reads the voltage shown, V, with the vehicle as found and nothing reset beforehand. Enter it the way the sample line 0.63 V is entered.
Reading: 16 V
